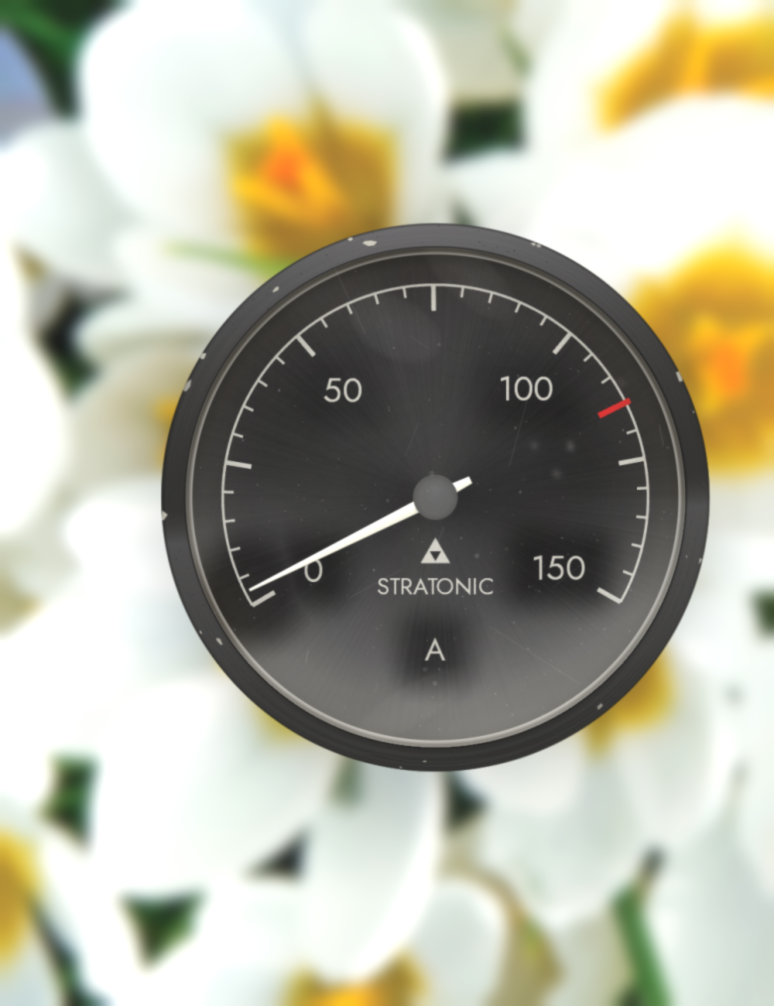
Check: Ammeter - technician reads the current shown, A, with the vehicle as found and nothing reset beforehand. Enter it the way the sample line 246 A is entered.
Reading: 2.5 A
